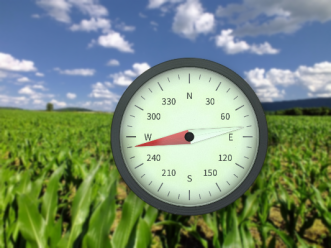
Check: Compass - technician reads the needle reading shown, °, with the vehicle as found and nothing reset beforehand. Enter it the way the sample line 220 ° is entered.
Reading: 260 °
